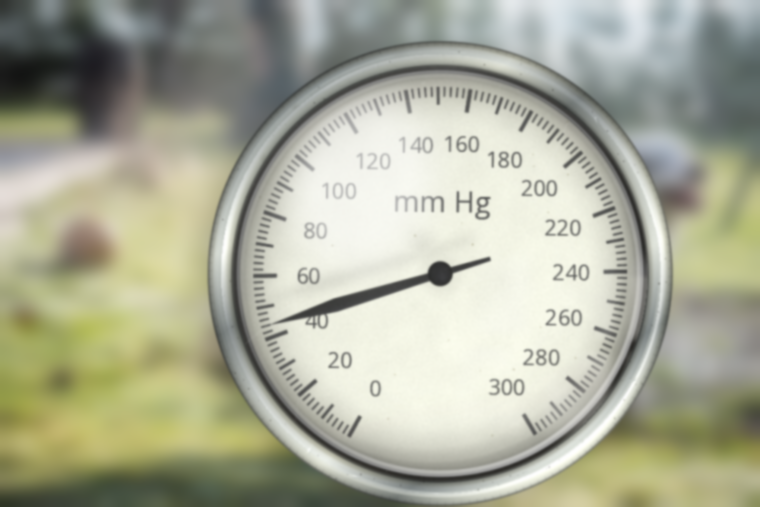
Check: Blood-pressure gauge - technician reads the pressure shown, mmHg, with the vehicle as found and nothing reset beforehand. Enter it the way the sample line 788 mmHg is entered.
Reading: 44 mmHg
